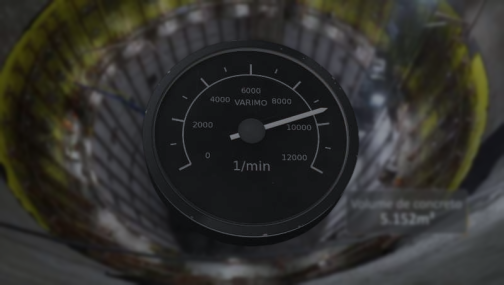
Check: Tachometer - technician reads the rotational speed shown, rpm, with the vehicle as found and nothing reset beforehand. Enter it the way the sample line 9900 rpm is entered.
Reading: 9500 rpm
